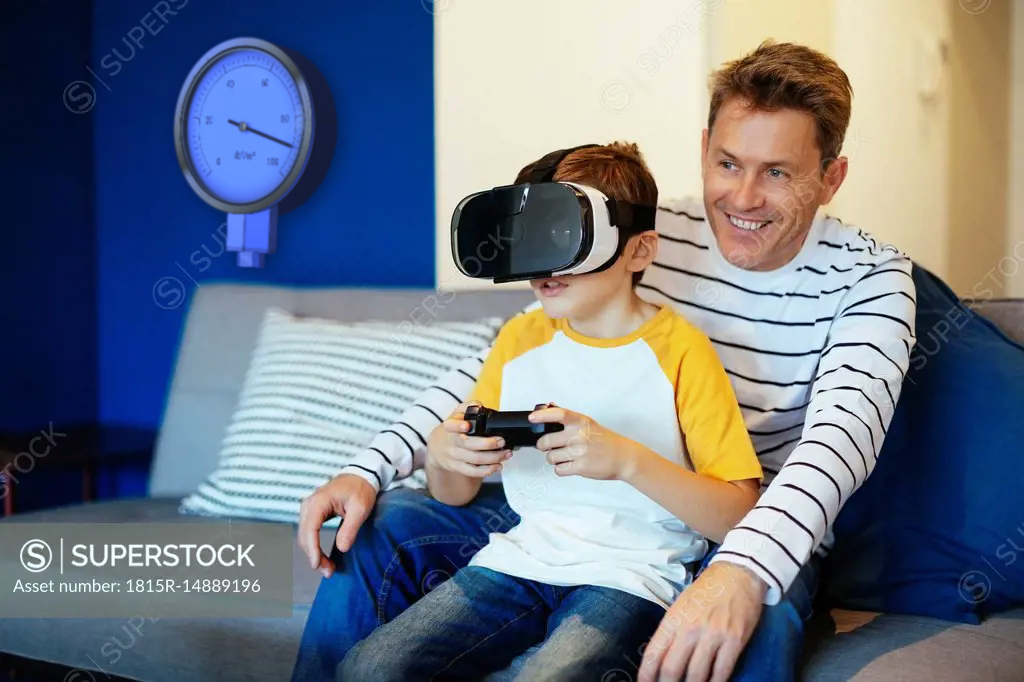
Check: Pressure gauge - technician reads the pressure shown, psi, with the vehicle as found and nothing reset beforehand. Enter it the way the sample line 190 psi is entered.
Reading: 90 psi
